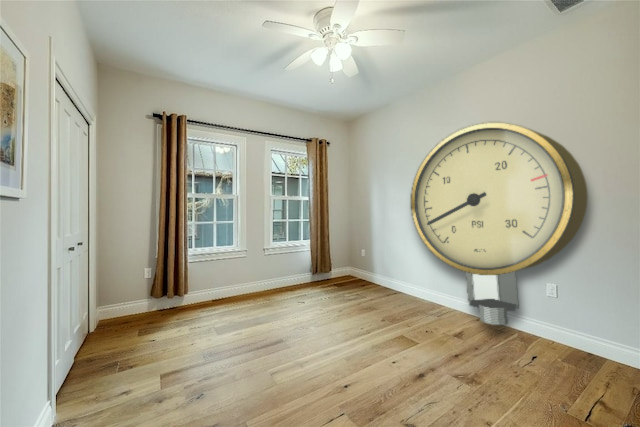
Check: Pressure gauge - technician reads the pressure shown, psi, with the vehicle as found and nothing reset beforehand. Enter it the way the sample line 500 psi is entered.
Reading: 3 psi
